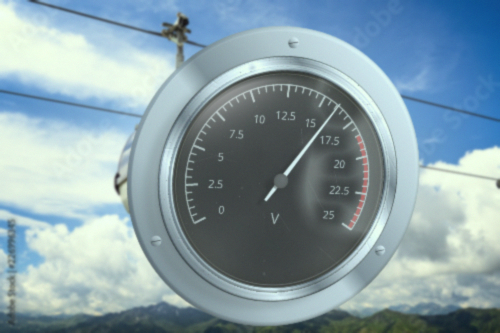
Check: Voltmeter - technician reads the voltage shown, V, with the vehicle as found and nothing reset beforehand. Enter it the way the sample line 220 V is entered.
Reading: 16 V
